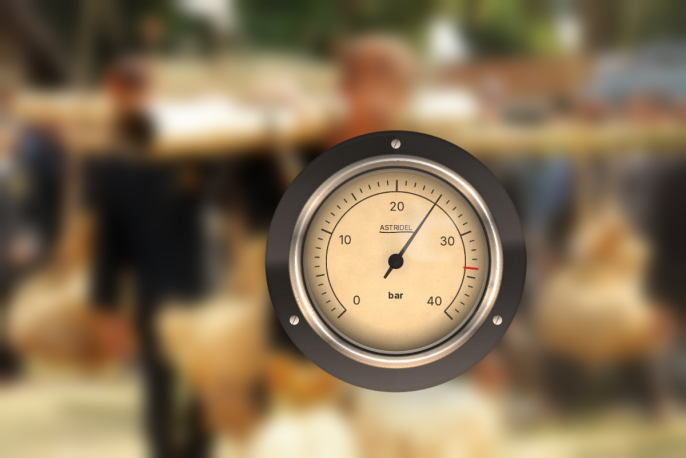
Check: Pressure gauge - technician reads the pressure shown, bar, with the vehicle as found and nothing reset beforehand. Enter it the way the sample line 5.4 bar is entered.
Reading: 25 bar
